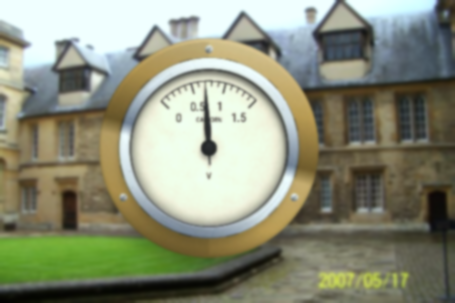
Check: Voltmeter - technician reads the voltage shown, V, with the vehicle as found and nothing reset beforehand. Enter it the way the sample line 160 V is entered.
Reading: 0.7 V
